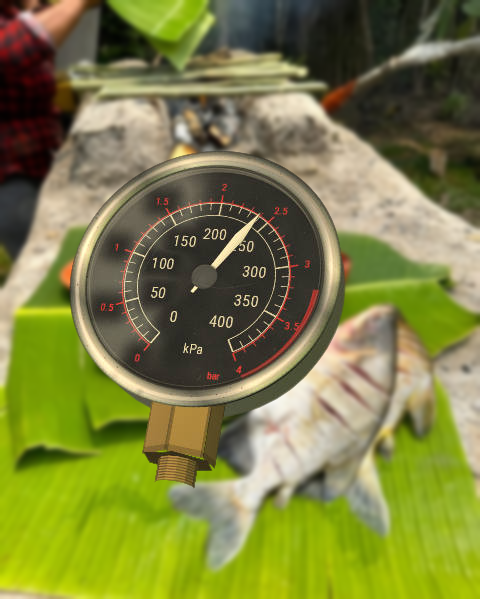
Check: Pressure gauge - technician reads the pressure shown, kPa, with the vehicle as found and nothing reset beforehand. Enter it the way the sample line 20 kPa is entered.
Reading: 240 kPa
